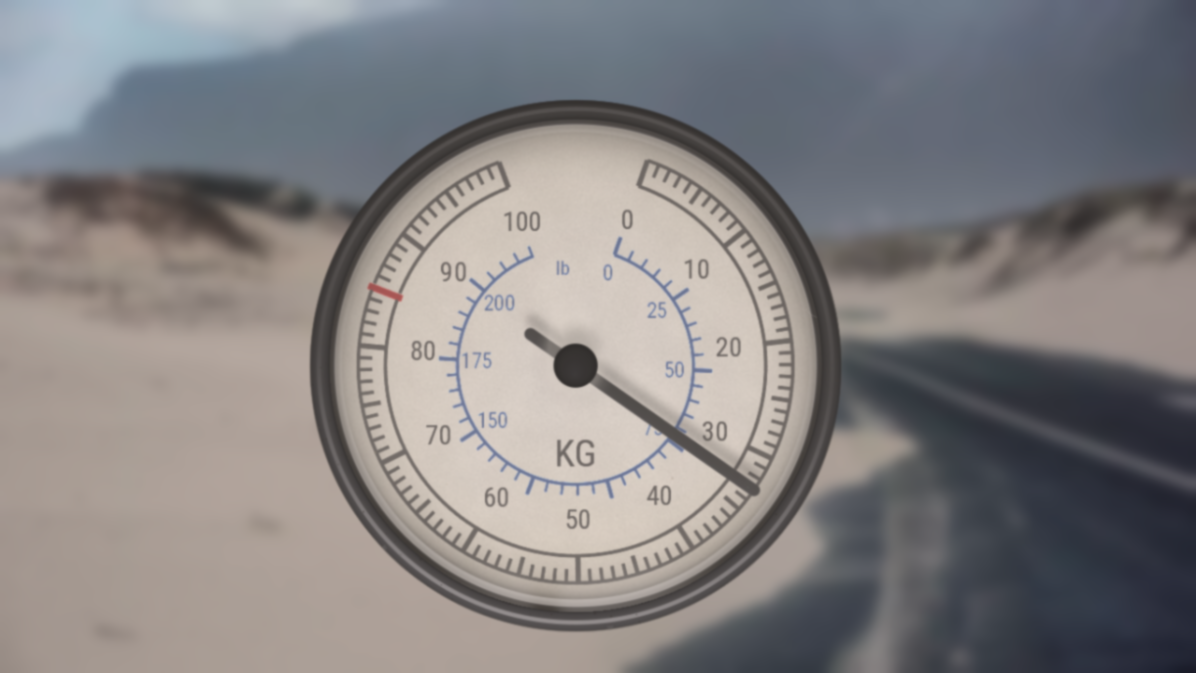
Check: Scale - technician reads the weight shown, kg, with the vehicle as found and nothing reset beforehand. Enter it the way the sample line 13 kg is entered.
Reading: 33 kg
